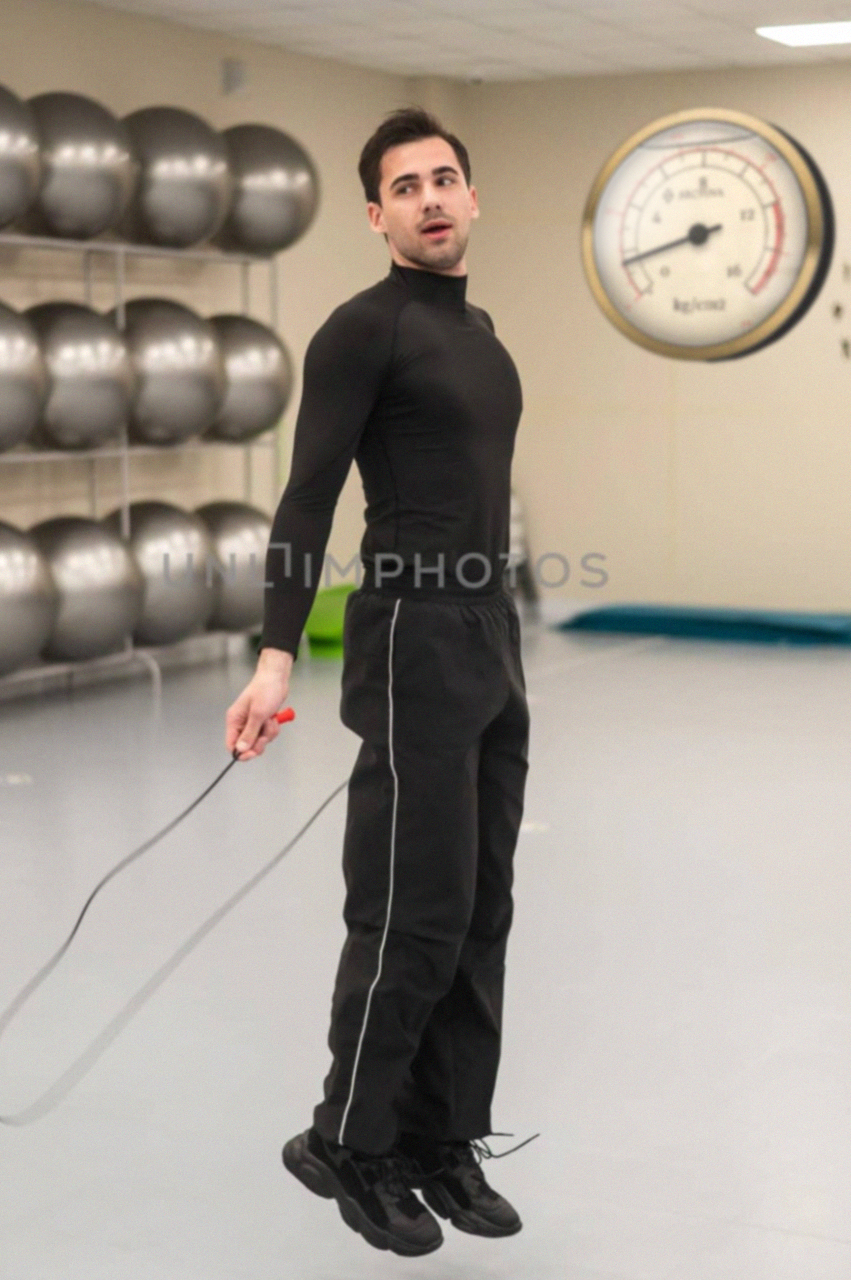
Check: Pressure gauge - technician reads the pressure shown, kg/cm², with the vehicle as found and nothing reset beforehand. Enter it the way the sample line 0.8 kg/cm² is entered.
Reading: 1.5 kg/cm²
